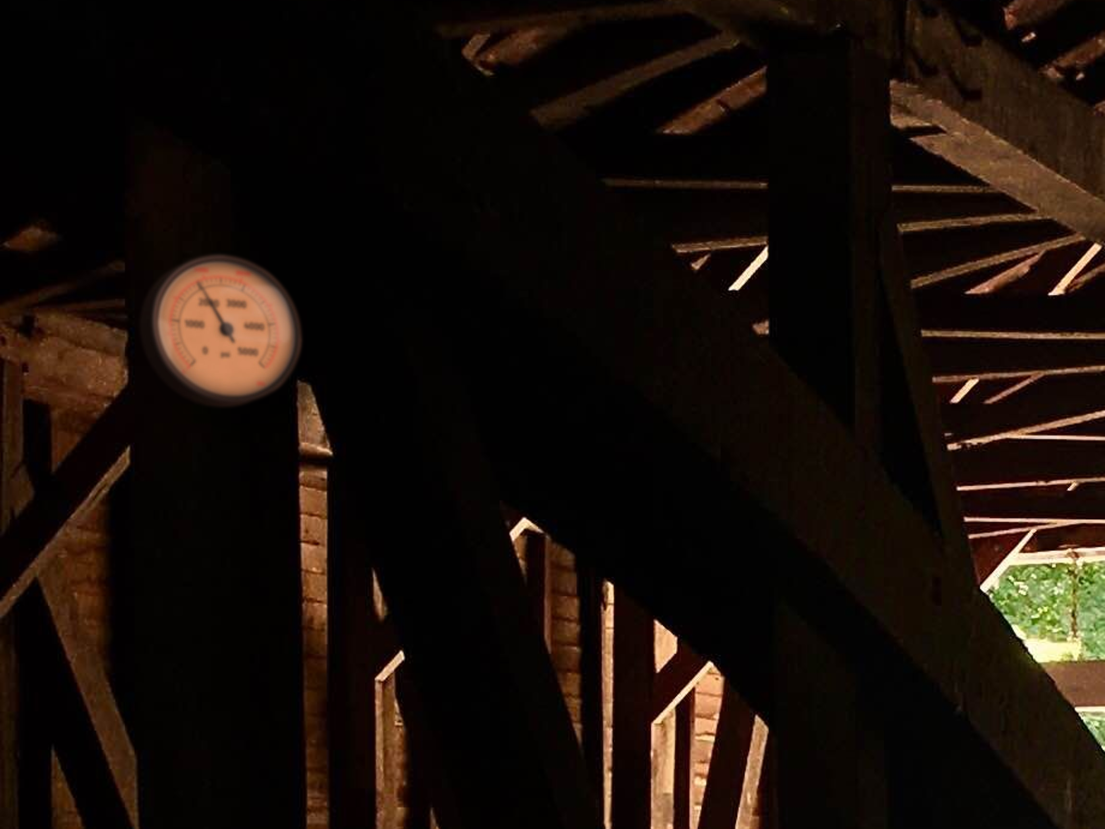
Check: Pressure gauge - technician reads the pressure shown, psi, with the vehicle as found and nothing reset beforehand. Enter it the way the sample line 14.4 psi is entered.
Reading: 2000 psi
